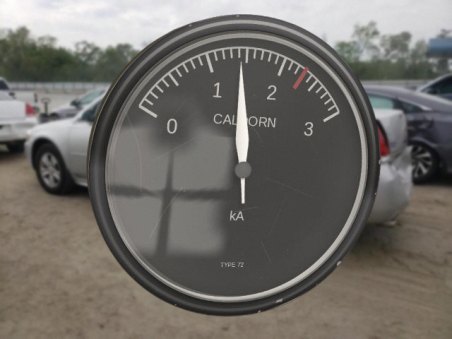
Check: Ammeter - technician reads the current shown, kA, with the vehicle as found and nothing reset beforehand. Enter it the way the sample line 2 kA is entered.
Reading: 1.4 kA
